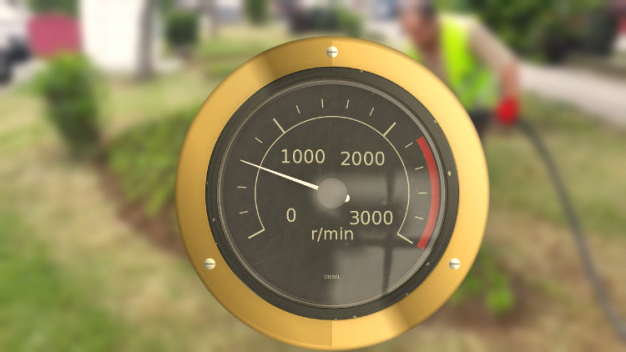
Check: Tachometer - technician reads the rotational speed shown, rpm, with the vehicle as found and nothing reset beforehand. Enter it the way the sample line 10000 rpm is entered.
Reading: 600 rpm
